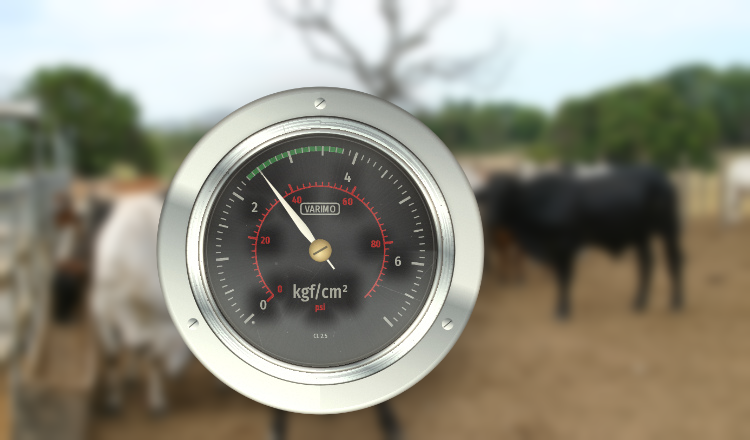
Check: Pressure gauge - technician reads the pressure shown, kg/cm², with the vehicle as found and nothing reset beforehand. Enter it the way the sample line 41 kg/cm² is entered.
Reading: 2.5 kg/cm²
